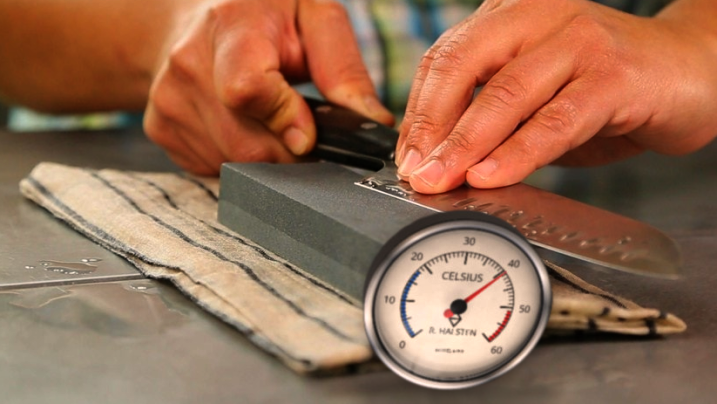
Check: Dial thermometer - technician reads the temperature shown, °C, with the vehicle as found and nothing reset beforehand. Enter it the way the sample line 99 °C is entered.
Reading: 40 °C
